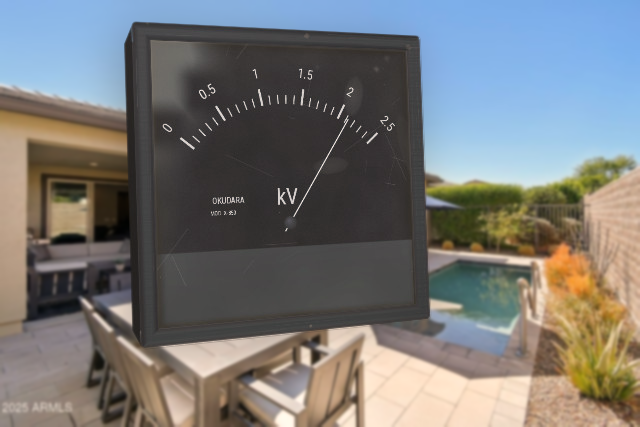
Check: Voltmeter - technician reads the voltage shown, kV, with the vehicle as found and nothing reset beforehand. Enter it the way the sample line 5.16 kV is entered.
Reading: 2.1 kV
